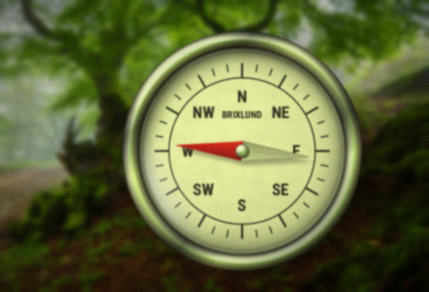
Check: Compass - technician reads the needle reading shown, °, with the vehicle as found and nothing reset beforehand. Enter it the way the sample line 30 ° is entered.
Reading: 275 °
